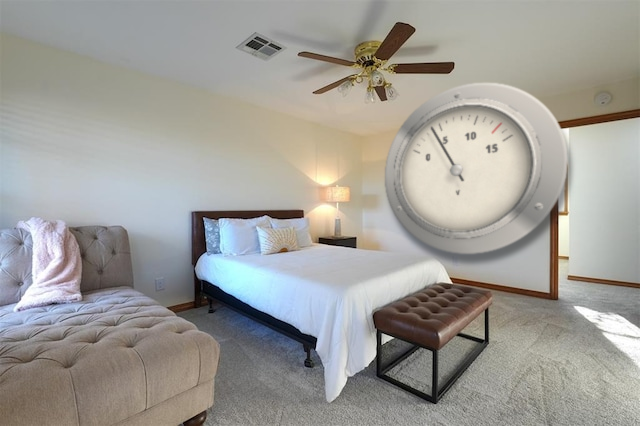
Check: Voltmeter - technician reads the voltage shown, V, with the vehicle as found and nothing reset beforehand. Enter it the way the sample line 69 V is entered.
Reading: 4 V
